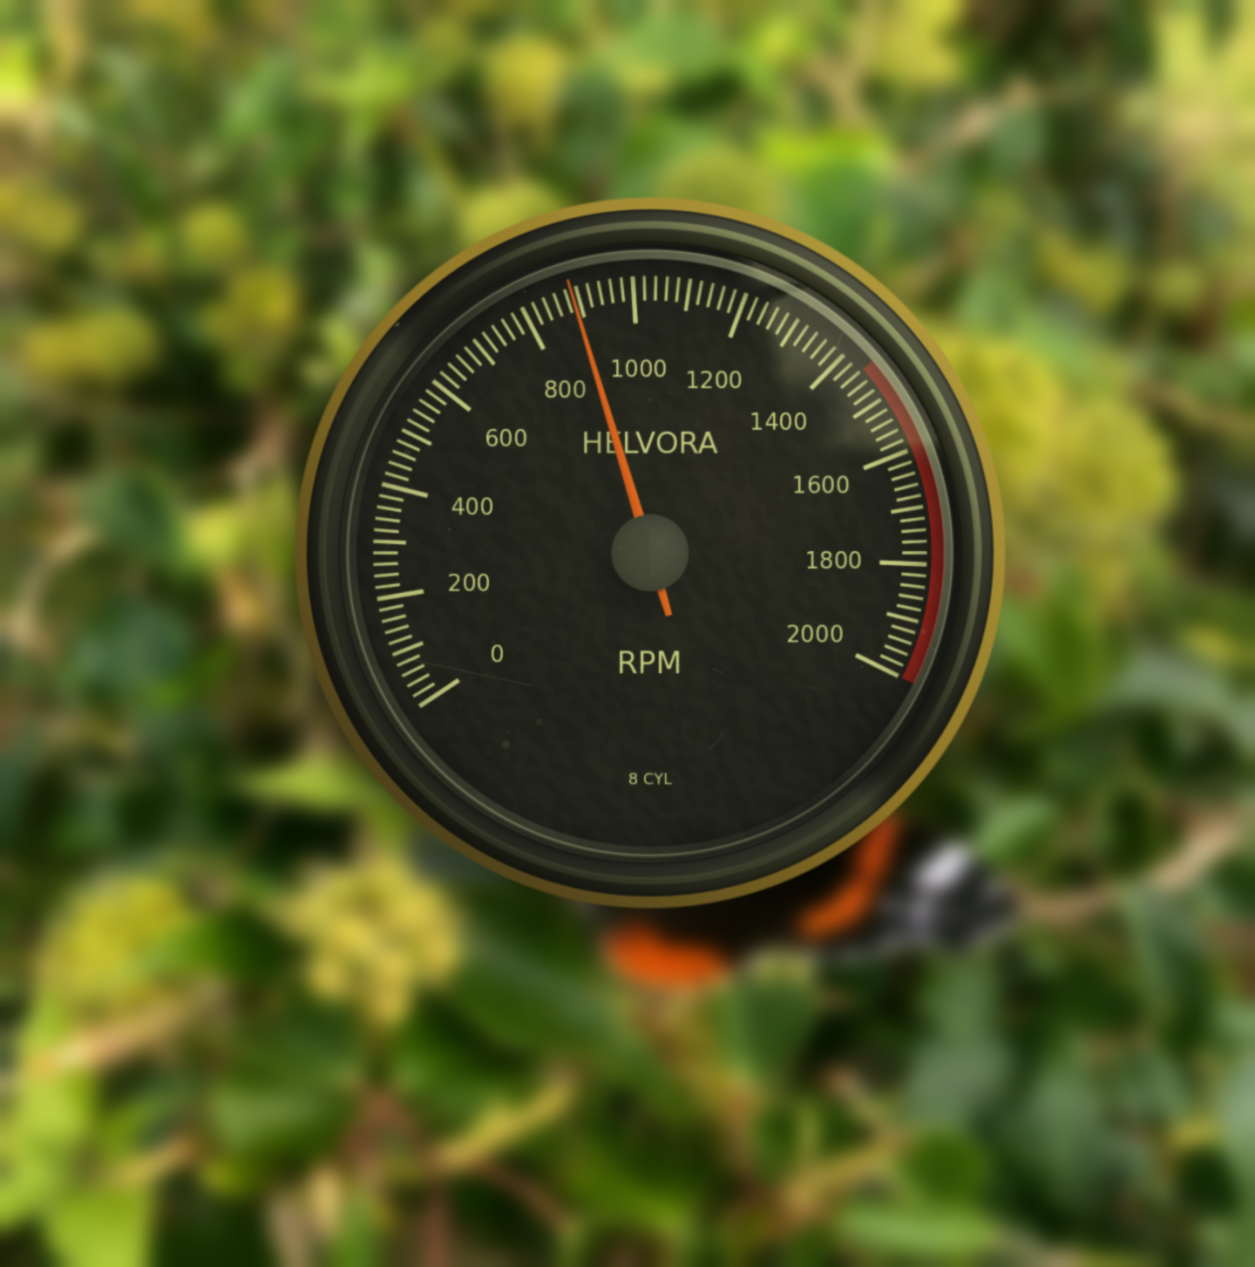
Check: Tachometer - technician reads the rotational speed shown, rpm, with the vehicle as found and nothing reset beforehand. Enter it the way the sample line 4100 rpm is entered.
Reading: 890 rpm
